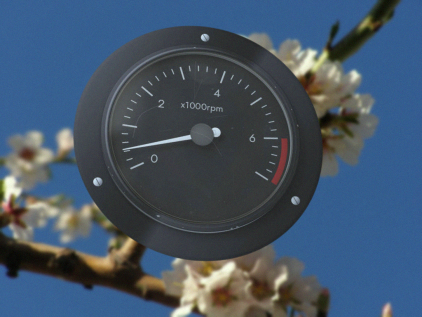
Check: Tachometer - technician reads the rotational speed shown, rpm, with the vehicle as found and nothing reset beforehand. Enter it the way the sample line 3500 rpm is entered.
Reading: 400 rpm
